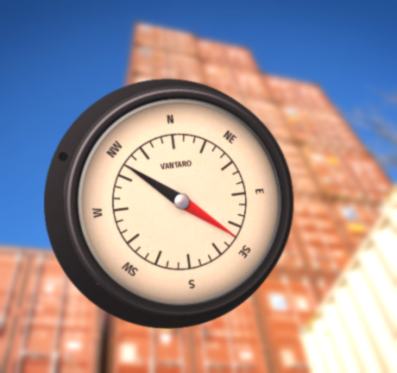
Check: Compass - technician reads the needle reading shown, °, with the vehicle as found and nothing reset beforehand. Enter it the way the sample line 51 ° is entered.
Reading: 130 °
